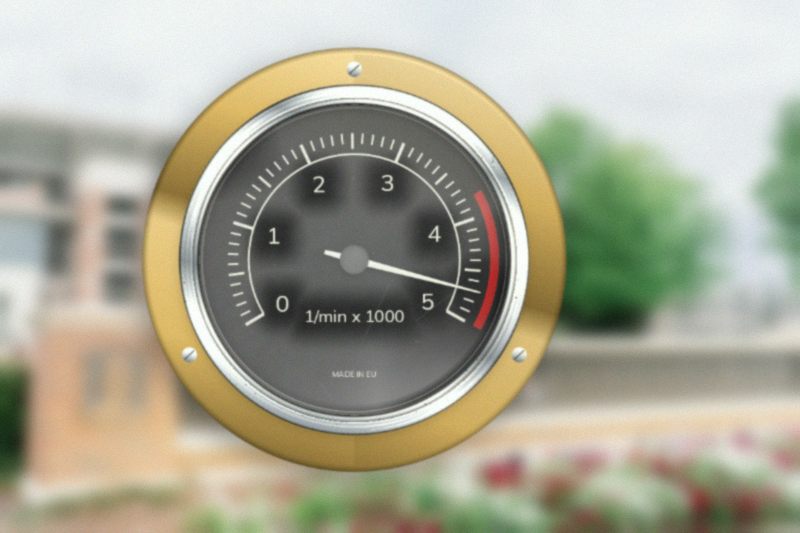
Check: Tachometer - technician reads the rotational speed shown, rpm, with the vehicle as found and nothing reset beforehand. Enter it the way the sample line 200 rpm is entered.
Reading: 4700 rpm
